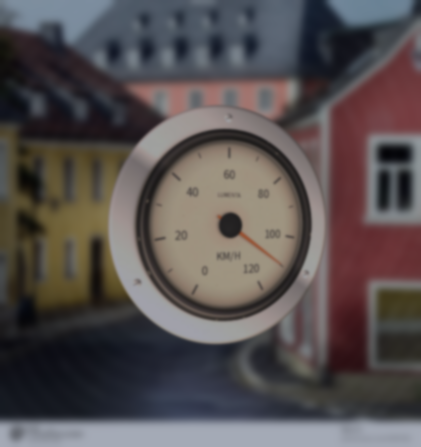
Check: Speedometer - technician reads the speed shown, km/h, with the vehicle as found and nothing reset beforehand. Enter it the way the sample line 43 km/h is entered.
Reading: 110 km/h
